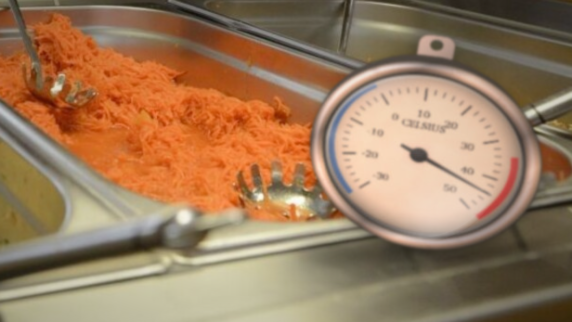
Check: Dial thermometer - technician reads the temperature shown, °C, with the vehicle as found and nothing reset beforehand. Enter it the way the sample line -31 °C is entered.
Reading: 44 °C
